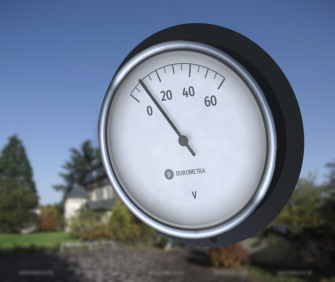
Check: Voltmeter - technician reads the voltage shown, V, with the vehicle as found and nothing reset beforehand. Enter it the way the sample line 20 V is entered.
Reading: 10 V
